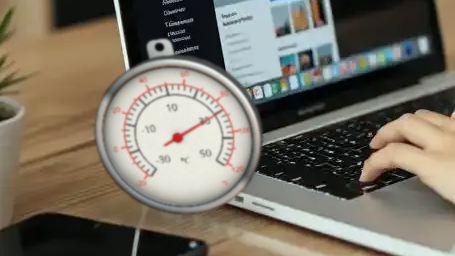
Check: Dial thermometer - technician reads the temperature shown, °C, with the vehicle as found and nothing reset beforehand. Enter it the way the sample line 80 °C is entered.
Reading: 30 °C
